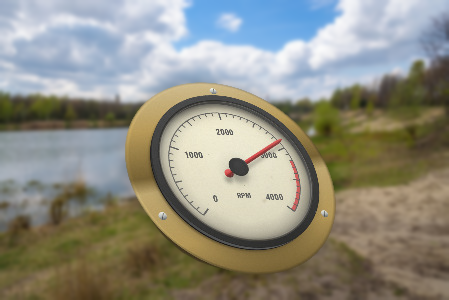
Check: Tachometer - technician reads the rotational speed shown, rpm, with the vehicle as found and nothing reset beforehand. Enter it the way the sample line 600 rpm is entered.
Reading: 2900 rpm
